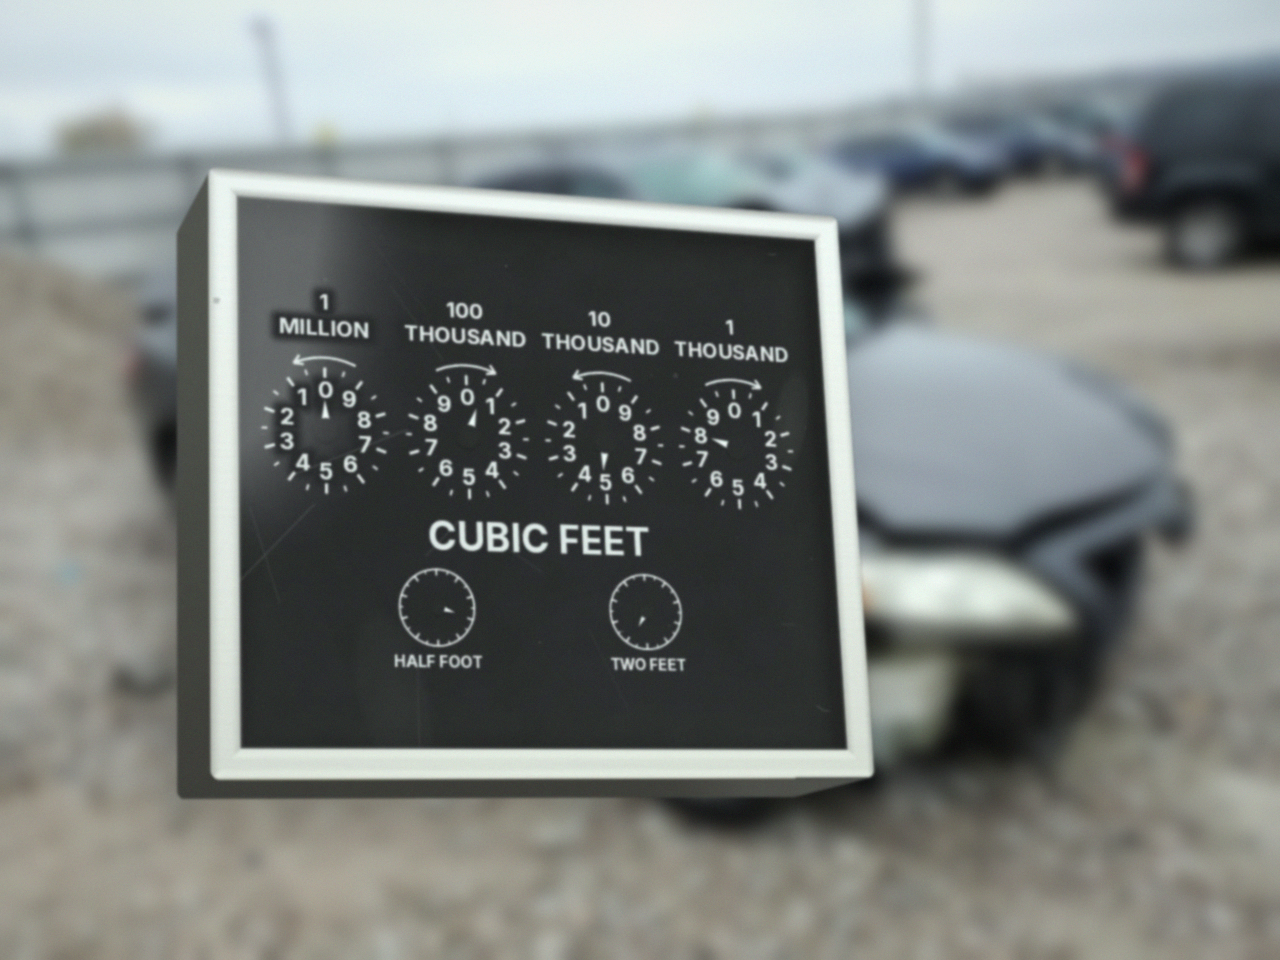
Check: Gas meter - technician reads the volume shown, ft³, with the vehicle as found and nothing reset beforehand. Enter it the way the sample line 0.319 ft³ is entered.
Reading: 4800 ft³
